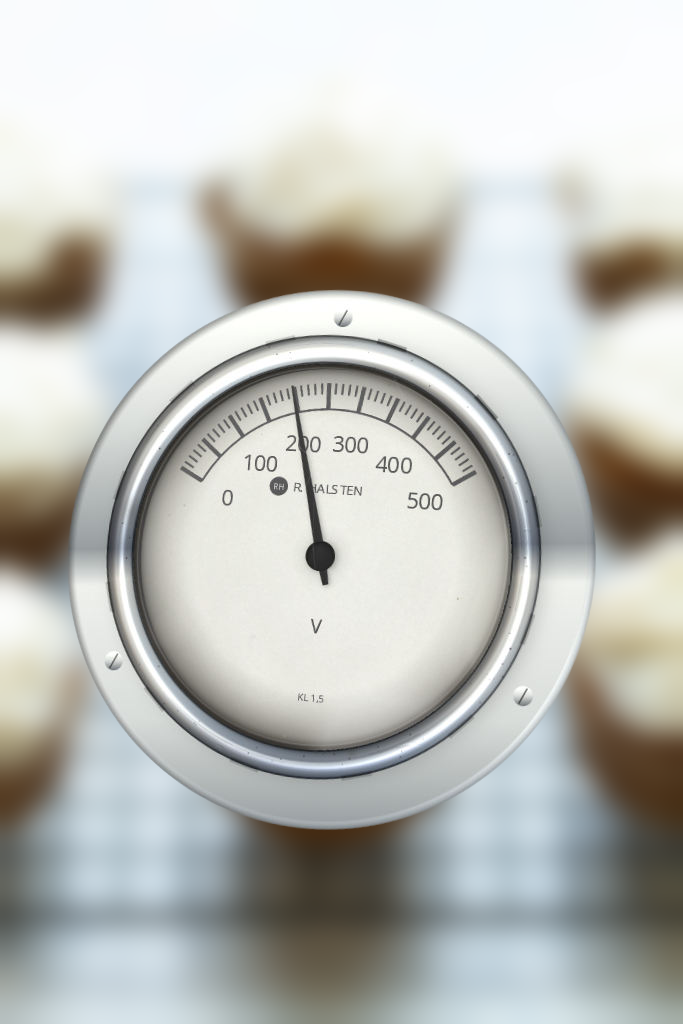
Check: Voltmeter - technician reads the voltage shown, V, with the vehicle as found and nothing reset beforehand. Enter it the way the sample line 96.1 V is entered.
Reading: 200 V
